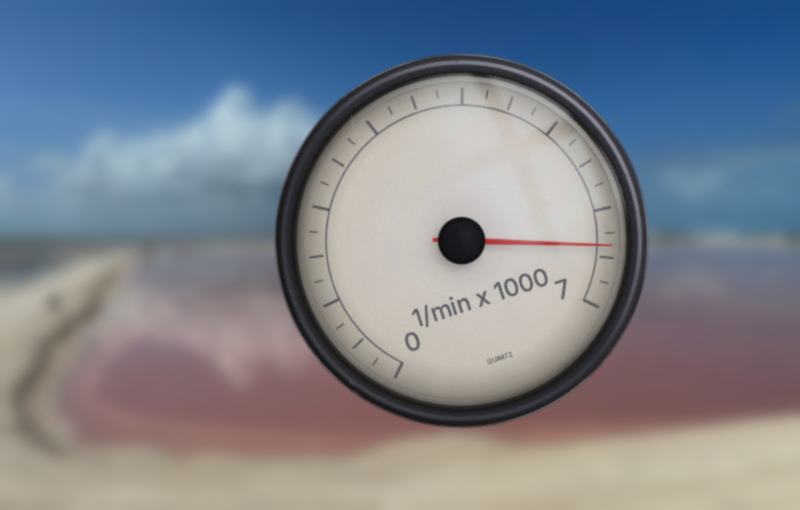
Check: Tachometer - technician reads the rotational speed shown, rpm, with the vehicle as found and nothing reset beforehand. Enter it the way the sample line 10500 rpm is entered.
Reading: 6375 rpm
